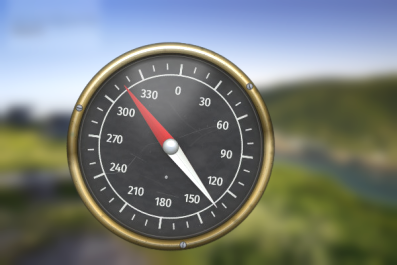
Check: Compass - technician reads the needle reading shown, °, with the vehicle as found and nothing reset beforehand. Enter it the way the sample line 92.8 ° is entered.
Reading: 315 °
